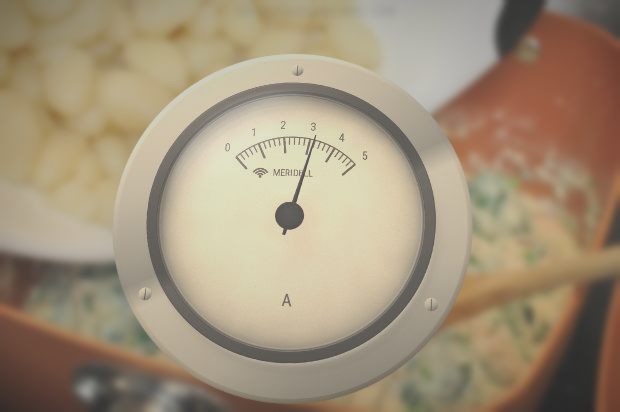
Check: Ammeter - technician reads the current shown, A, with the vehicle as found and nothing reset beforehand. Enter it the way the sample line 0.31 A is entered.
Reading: 3.2 A
